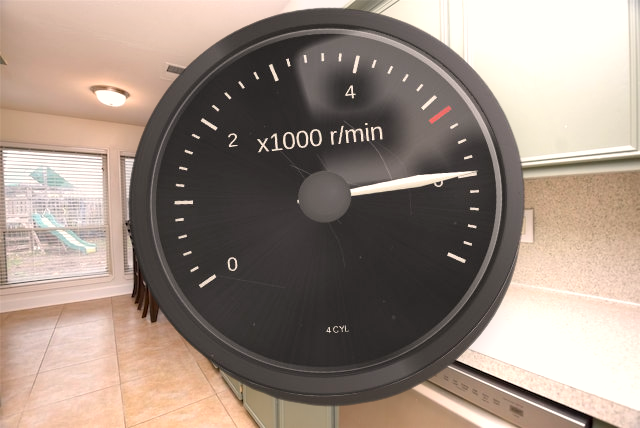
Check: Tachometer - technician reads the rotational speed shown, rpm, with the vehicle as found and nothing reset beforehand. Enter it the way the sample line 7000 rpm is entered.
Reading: 6000 rpm
